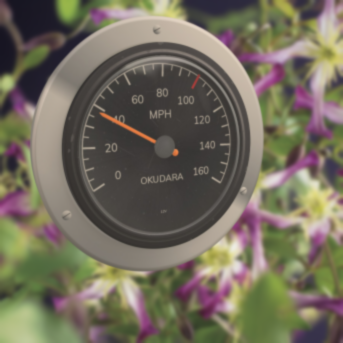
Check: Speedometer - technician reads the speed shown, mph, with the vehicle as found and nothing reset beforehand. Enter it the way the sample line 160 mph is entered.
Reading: 37.5 mph
